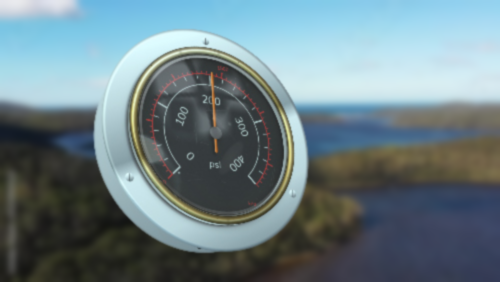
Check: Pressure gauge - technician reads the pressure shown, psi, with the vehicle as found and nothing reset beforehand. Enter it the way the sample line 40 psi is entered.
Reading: 200 psi
